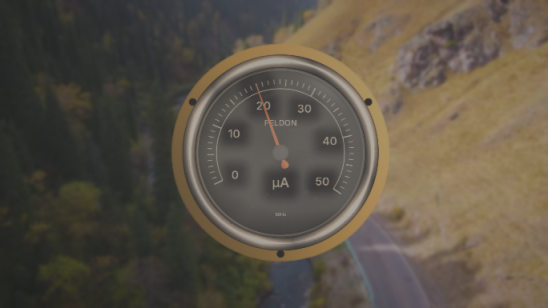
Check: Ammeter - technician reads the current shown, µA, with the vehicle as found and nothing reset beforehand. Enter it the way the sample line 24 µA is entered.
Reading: 20 µA
